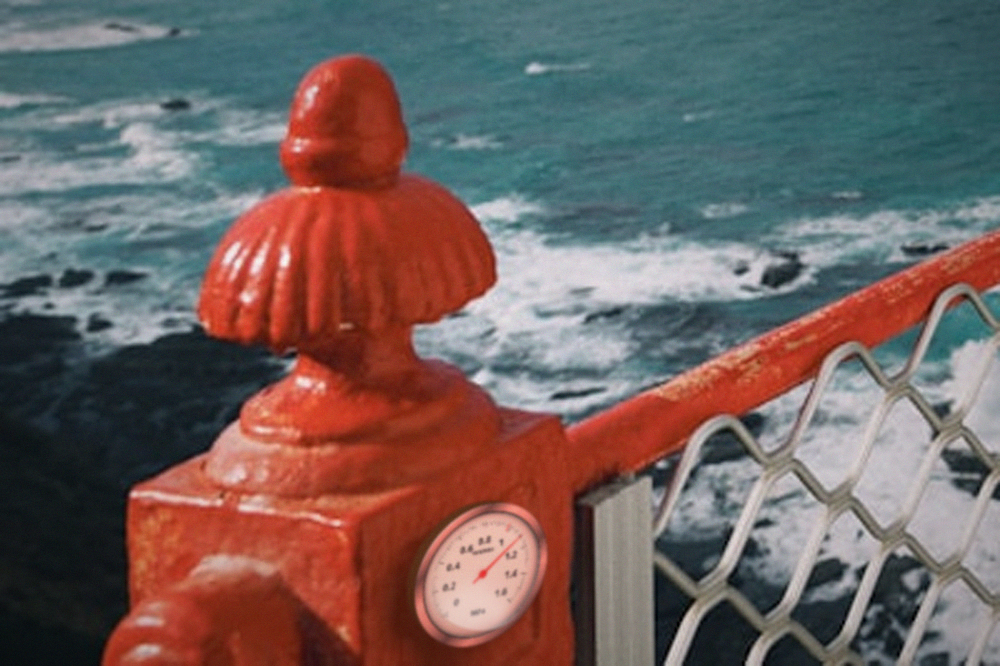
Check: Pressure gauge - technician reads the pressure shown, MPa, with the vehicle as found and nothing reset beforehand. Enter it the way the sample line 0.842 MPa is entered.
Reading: 1.1 MPa
